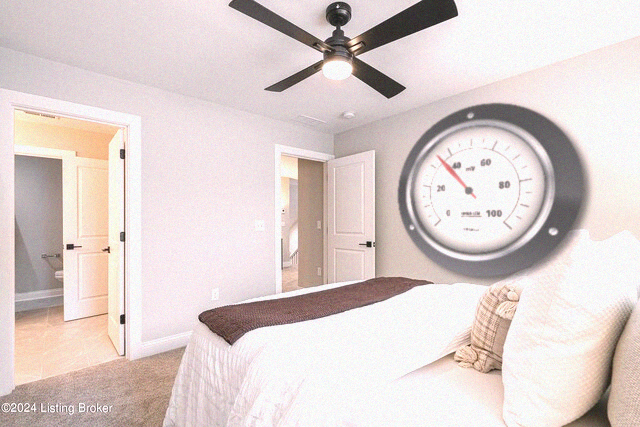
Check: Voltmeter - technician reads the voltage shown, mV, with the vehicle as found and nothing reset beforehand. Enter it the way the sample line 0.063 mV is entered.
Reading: 35 mV
